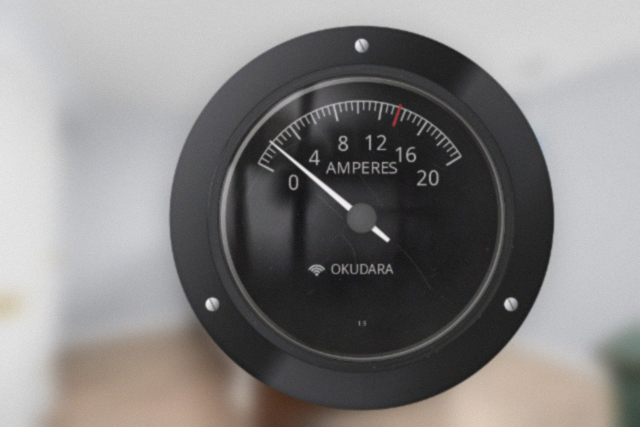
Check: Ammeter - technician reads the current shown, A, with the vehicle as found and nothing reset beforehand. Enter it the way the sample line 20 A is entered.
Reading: 2 A
